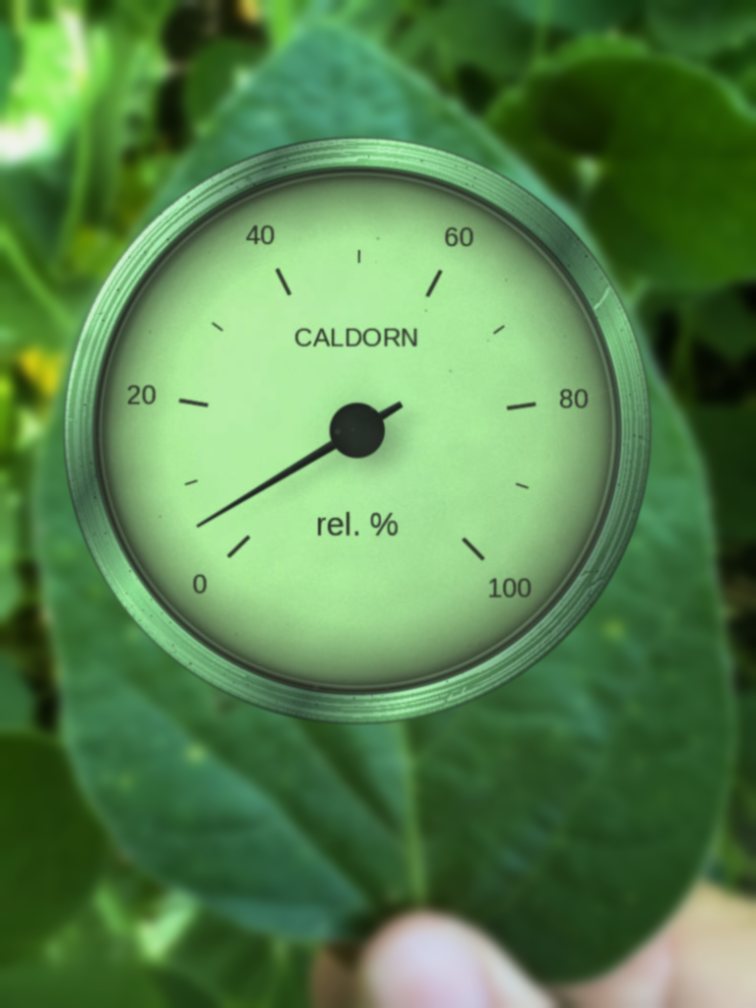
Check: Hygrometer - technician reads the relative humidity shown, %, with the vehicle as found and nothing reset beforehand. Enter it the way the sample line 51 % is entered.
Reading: 5 %
